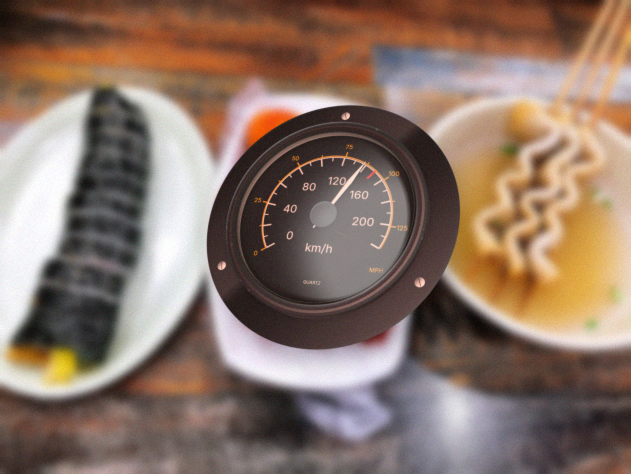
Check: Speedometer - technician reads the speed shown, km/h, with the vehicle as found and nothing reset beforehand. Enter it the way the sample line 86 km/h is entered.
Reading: 140 km/h
